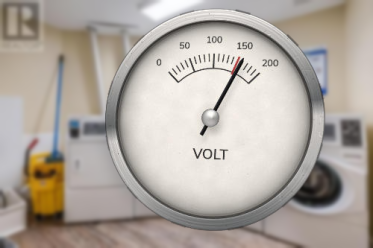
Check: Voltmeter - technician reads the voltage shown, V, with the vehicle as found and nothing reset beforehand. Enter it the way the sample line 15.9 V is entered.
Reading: 160 V
